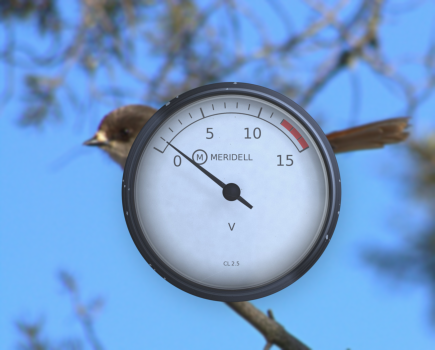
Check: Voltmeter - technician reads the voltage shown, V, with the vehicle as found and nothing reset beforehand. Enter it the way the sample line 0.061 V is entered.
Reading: 1 V
